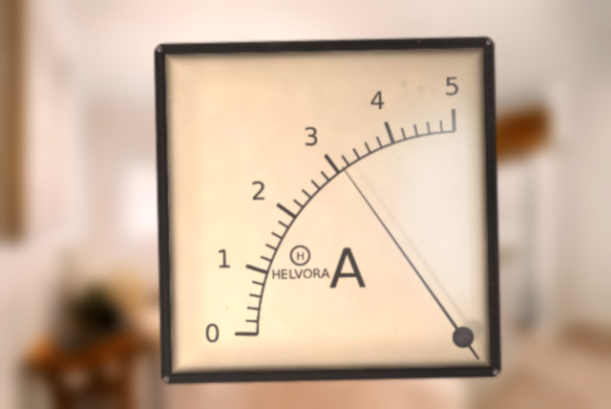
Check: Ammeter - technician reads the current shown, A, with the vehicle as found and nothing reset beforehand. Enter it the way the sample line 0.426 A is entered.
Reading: 3.1 A
